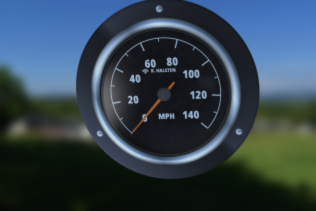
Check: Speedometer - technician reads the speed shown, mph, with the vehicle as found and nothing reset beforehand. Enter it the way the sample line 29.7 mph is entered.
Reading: 0 mph
